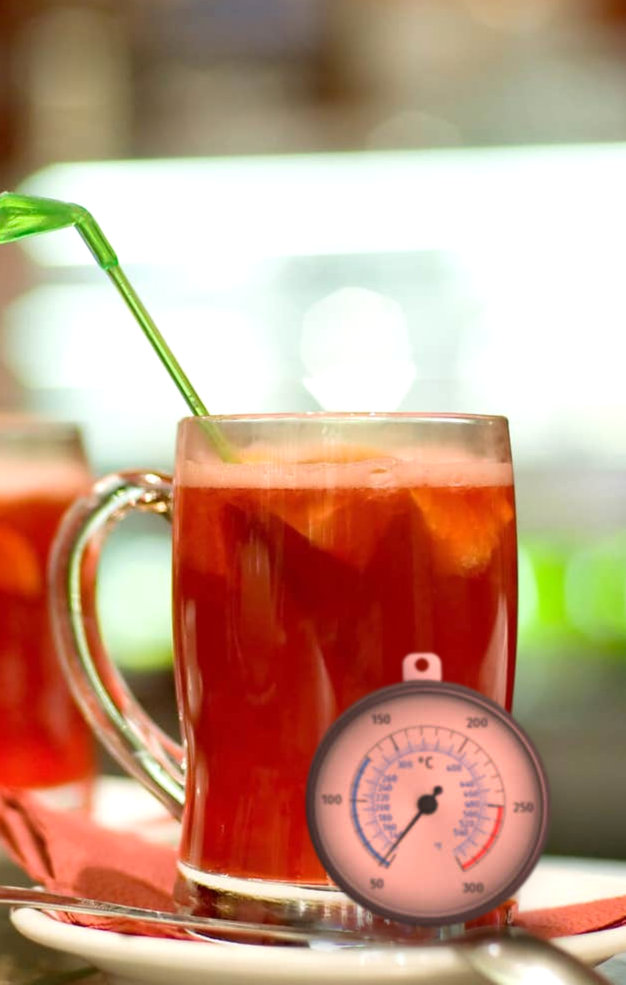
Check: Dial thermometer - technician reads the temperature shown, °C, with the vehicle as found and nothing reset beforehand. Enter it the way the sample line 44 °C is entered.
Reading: 55 °C
